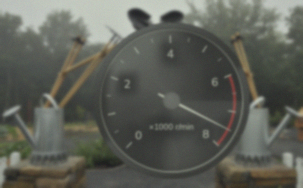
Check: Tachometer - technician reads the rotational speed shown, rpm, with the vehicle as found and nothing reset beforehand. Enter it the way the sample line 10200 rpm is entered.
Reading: 7500 rpm
